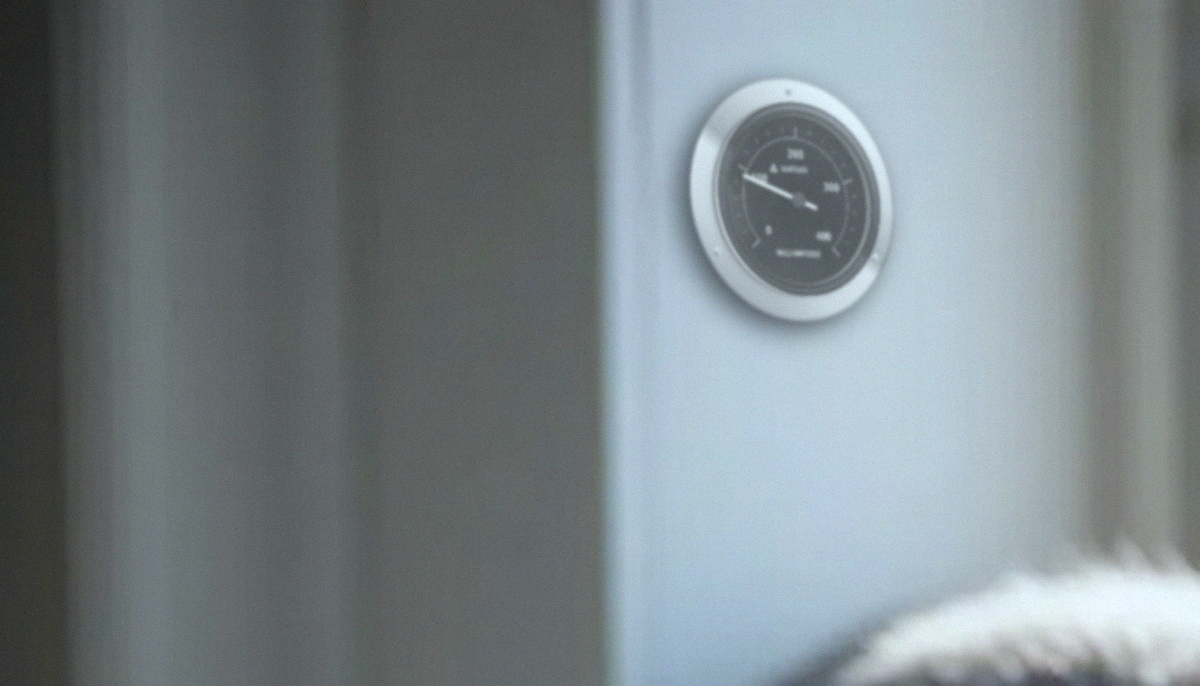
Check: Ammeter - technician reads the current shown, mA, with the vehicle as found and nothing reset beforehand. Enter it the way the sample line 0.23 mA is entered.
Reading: 90 mA
